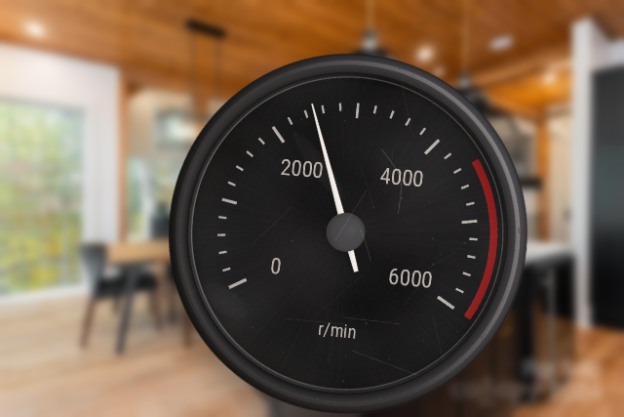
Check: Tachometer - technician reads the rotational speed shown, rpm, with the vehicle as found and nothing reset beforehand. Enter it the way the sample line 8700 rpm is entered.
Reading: 2500 rpm
